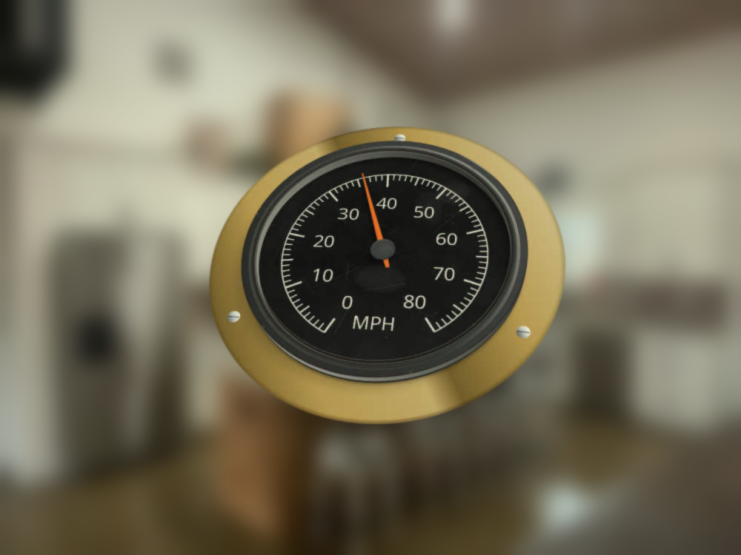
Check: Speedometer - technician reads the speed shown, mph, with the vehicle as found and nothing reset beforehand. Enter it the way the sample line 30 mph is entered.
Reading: 36 mph
